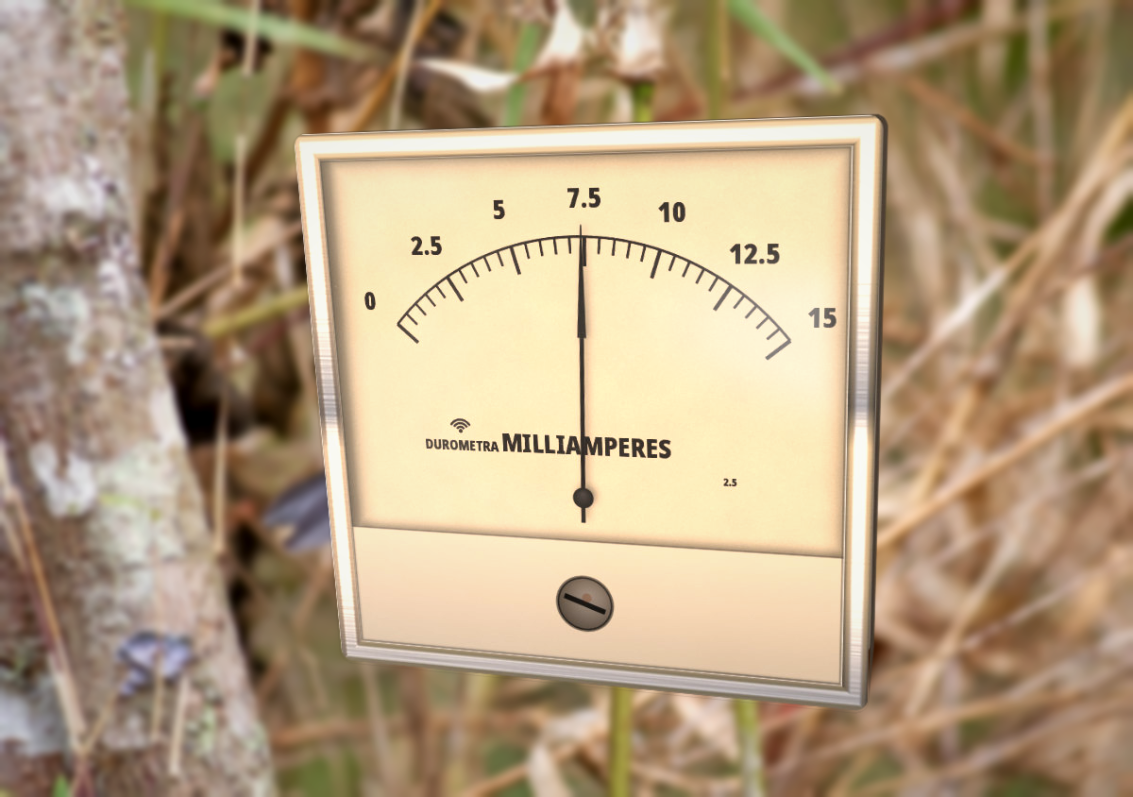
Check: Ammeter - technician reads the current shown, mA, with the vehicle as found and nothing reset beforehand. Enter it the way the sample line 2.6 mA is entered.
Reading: 7.5 mA
